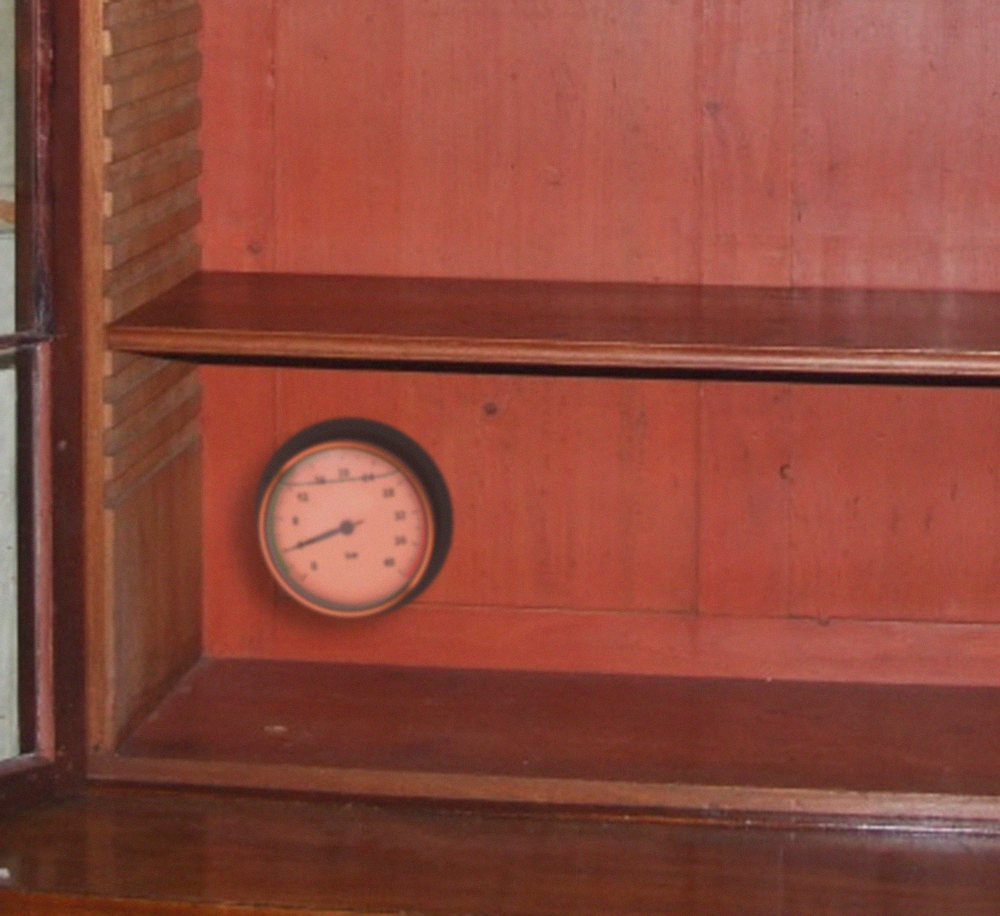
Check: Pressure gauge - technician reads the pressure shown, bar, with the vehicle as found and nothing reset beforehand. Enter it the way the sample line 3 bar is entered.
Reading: 4 bar
